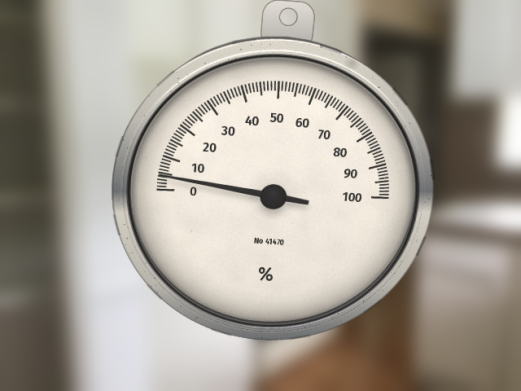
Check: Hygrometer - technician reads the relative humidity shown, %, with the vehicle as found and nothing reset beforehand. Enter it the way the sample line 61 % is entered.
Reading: 5 %
